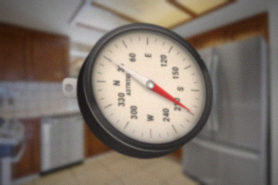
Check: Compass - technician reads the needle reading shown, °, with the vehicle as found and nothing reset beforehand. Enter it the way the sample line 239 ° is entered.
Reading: 210 °
